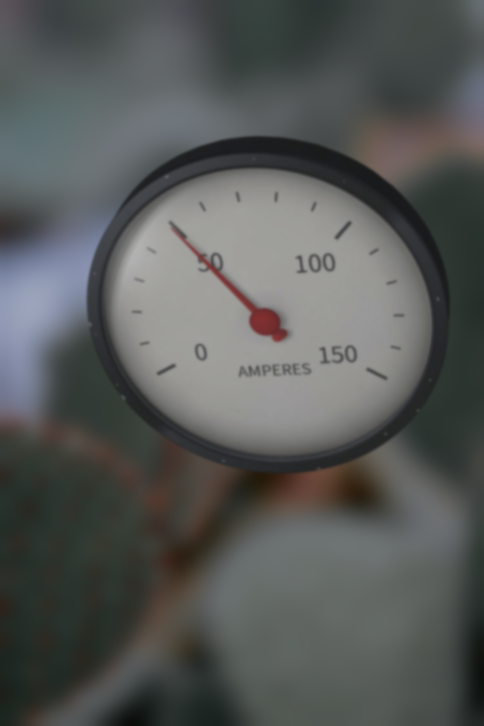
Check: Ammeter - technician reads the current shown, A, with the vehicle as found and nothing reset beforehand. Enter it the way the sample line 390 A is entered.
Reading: 50 A
